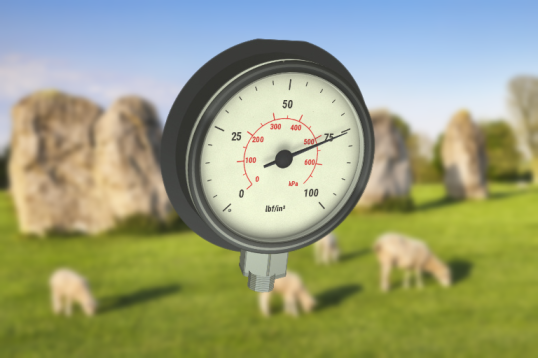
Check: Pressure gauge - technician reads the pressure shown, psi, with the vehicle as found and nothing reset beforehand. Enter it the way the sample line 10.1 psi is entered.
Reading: 75 psi
